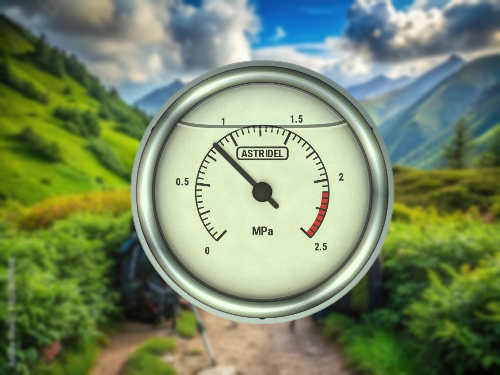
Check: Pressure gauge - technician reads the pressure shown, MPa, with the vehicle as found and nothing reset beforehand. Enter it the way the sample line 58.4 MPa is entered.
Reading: 0.85 MPa
